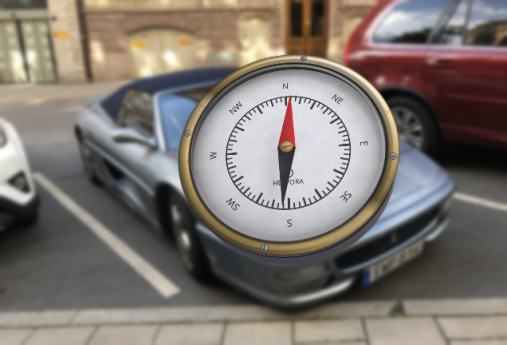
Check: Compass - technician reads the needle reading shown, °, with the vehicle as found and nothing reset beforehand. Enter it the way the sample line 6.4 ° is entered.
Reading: 5 °
